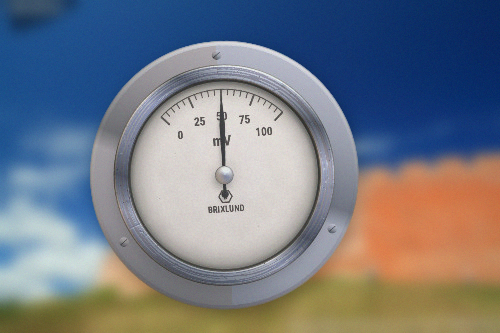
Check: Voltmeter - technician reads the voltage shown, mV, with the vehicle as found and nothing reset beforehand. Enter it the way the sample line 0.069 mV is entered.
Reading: 50 mV
